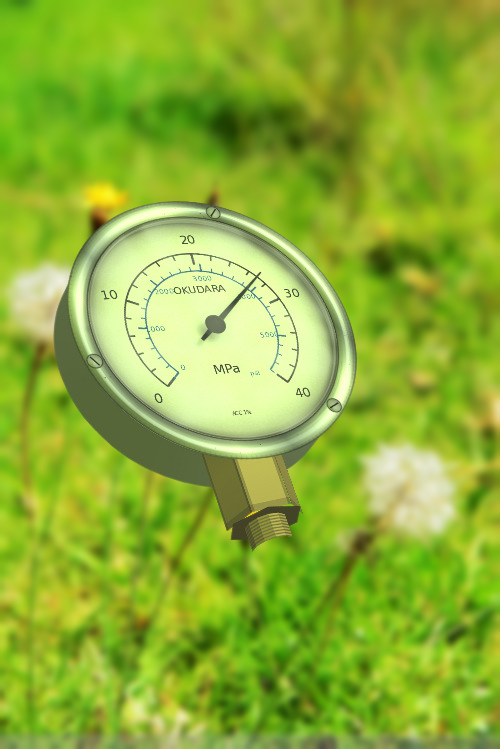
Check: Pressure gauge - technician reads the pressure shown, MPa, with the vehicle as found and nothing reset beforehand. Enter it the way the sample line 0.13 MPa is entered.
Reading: 27 MPa
